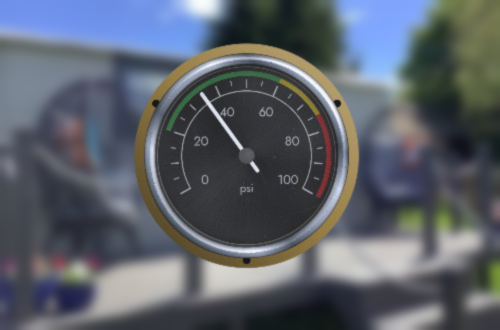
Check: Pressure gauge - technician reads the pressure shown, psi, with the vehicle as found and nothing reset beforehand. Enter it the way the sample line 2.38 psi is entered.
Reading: 35 psi
